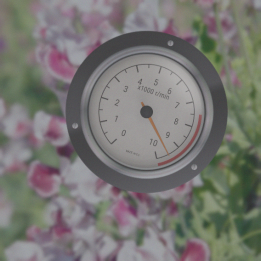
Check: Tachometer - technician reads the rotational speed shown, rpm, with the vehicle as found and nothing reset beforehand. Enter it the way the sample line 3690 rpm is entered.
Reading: 9500 rpm
